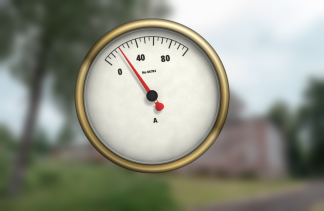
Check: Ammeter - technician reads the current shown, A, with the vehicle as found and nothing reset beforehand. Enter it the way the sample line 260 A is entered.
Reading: 20 A
